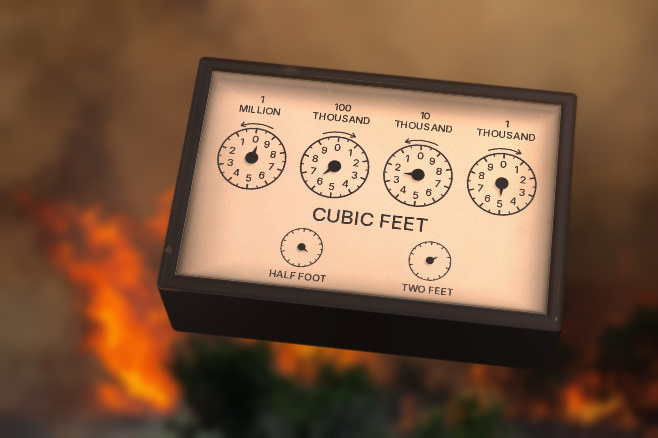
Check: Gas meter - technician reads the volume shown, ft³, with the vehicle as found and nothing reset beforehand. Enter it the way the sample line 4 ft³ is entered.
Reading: 962500 ft³
